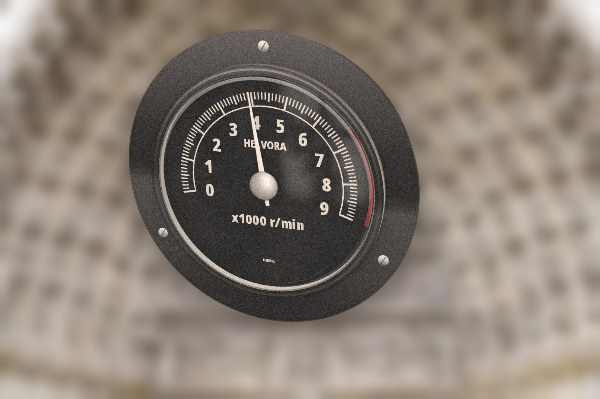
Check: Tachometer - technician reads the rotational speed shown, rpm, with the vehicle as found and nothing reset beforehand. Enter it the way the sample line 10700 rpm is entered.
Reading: 4000 rpm
